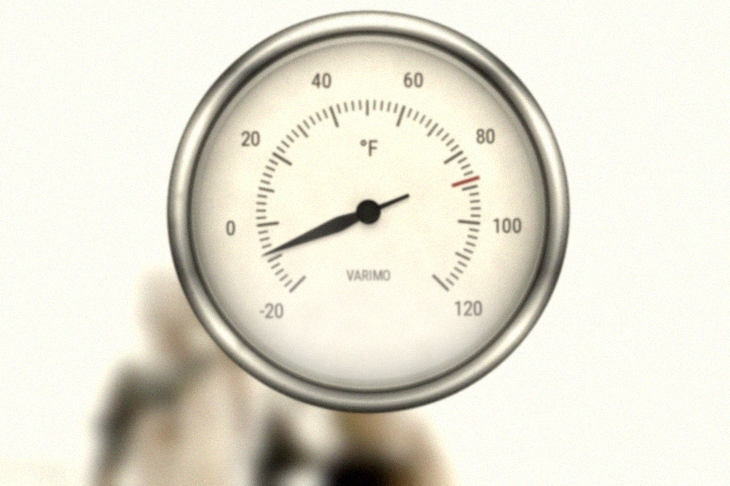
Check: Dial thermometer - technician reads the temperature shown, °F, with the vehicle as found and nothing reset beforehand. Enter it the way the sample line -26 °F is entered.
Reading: -8 °F
